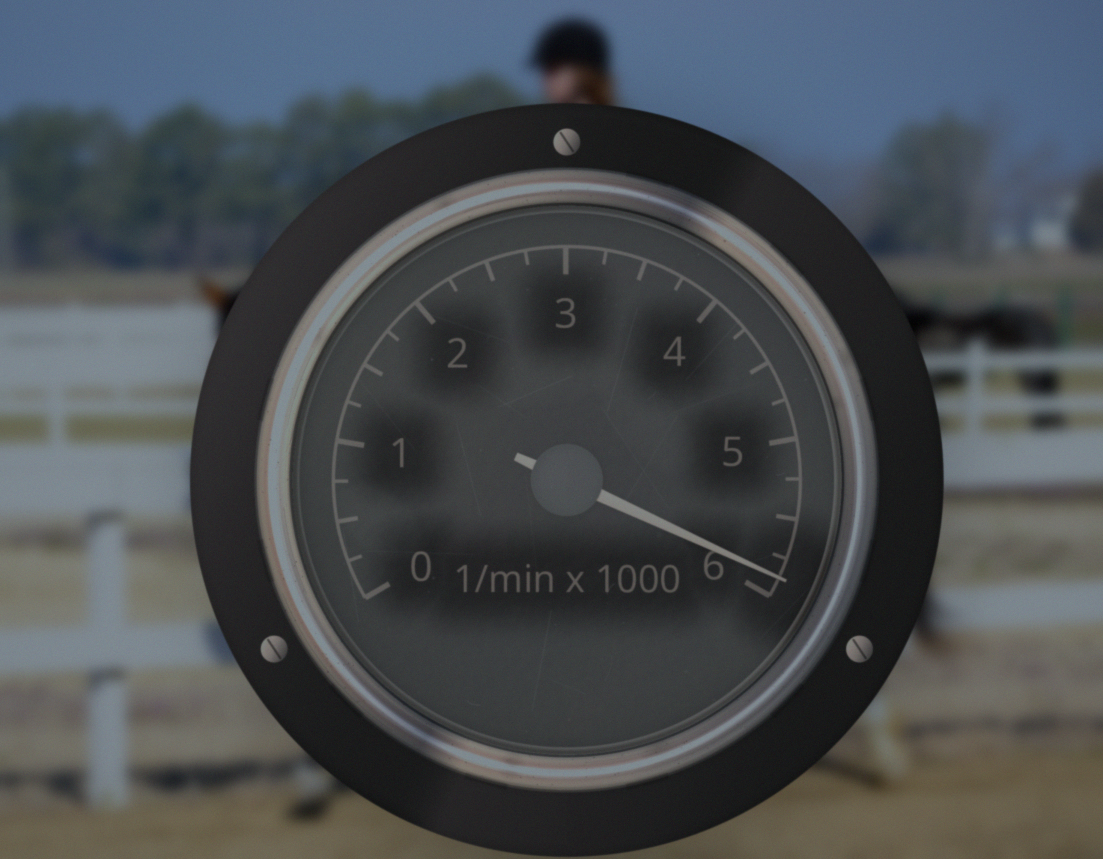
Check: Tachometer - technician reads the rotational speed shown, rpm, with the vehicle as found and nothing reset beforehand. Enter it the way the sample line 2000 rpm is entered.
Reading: 5875 rpm
